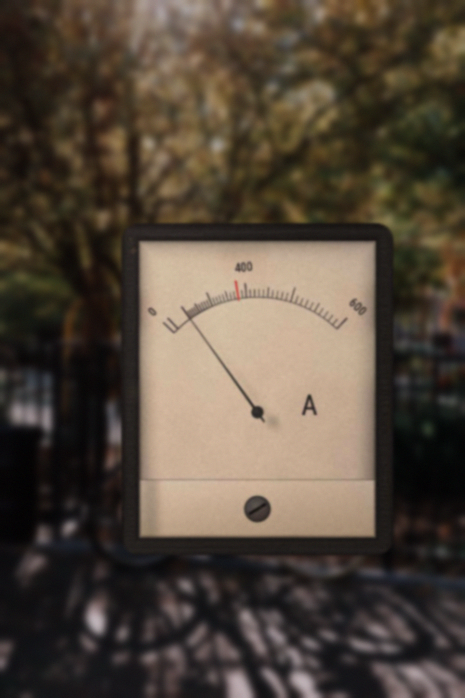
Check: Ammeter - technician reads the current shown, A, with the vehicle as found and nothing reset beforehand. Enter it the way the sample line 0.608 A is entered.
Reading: 200 A
